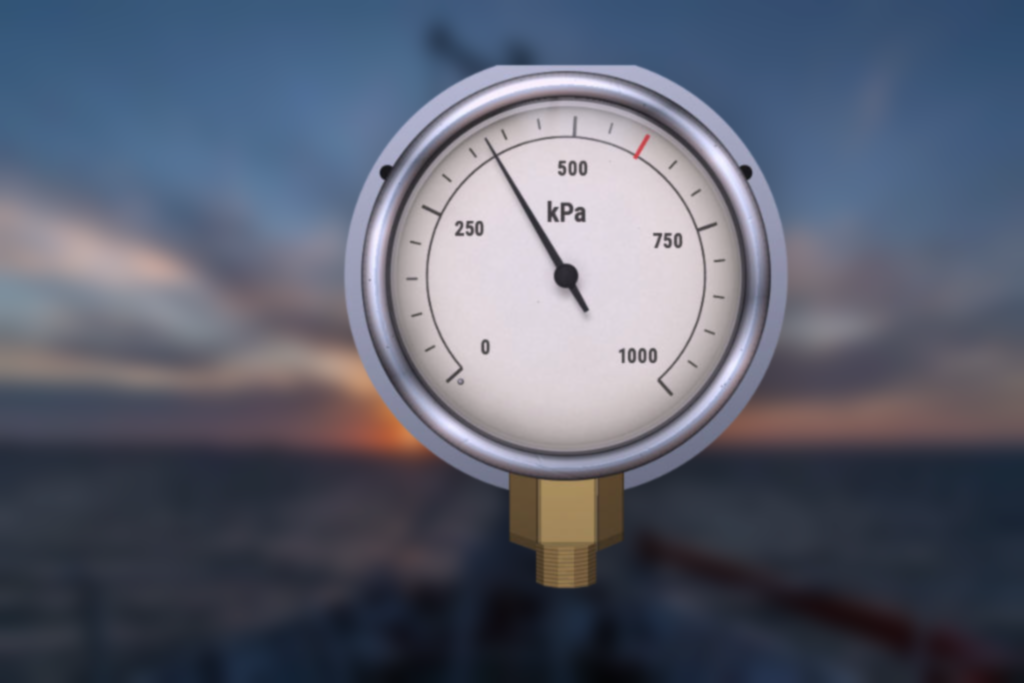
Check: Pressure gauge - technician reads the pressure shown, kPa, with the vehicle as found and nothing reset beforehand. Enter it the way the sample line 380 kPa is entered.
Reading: 375 kPa
